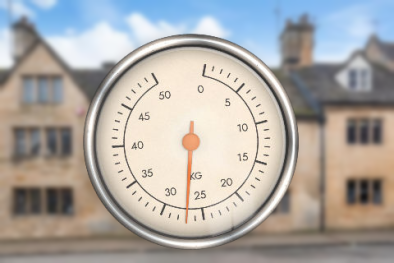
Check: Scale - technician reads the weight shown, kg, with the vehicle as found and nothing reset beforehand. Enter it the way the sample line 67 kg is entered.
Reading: 27 kg
